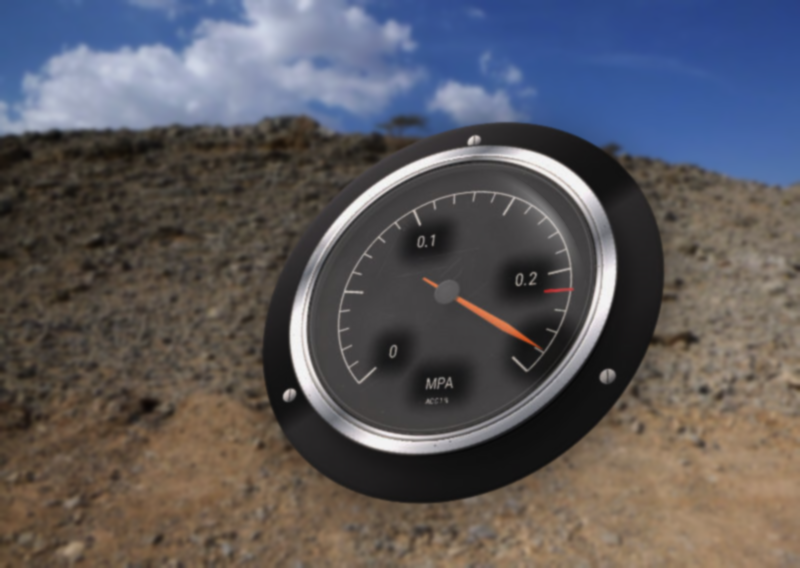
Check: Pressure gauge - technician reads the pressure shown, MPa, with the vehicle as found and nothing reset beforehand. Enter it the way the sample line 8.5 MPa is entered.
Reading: 0.24 MPa
